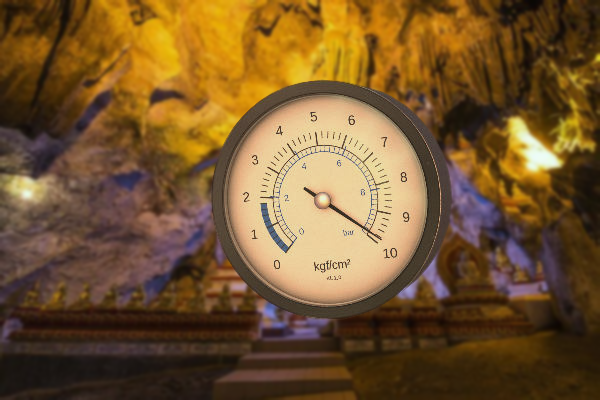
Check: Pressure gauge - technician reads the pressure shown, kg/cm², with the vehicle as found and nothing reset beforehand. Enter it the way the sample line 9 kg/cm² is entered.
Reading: 9.8 kg/cm²
